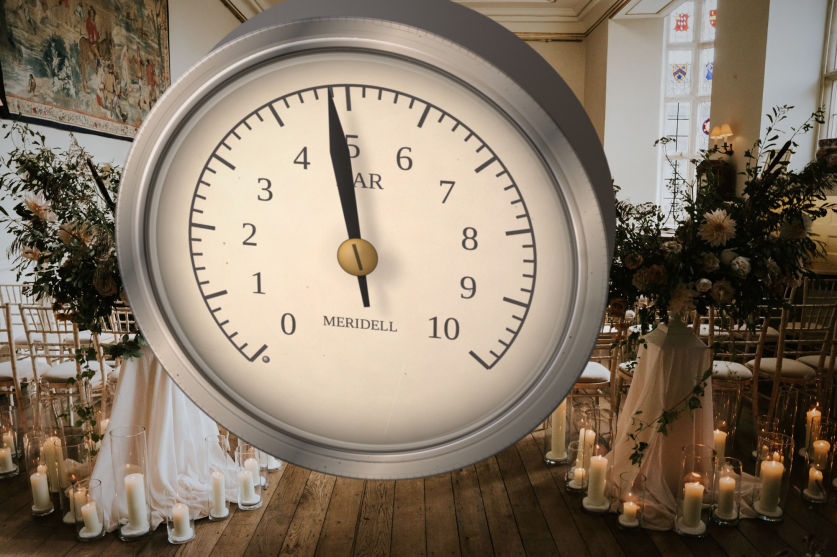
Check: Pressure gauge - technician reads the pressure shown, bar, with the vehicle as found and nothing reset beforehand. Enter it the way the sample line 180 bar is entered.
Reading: 4.8 bar
